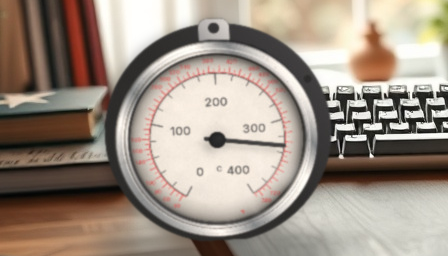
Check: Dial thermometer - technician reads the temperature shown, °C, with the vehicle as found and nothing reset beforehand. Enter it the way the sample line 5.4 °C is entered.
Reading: 330 °C
